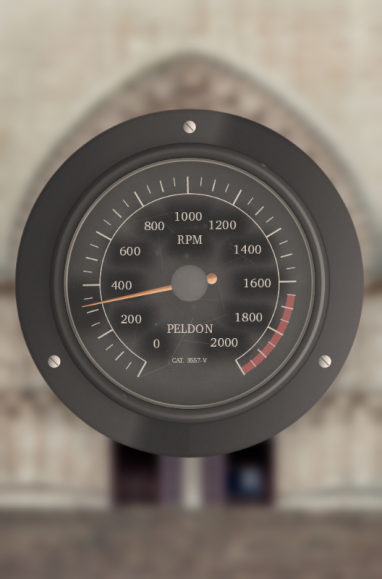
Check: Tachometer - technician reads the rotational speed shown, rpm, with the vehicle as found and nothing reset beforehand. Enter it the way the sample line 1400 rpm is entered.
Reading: 325 rpm
